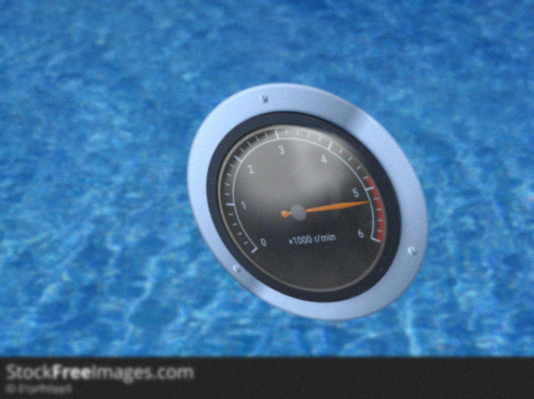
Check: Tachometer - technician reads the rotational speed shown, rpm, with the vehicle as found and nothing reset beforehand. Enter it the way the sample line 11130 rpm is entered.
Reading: 5200 rpm
